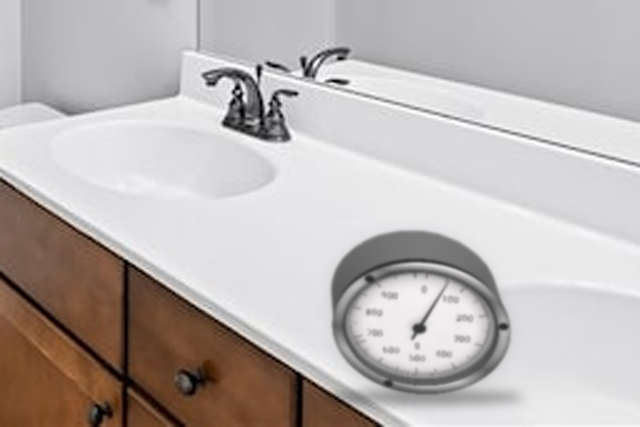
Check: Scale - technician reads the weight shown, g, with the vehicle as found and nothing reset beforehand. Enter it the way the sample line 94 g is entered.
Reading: 50 g
